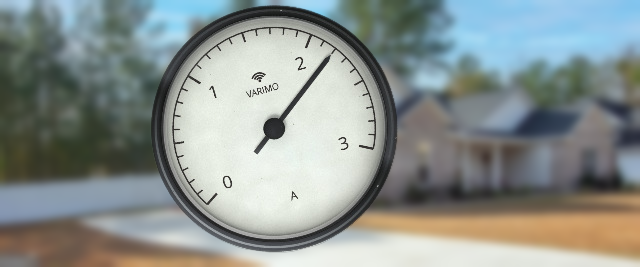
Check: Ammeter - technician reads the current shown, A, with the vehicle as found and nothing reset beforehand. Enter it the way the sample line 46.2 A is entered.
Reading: 2.2 A
